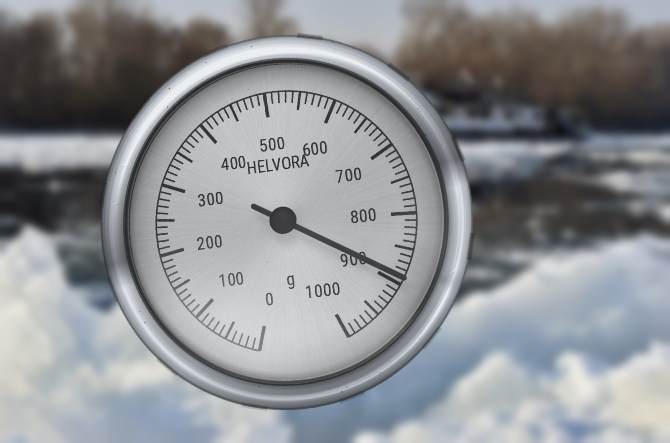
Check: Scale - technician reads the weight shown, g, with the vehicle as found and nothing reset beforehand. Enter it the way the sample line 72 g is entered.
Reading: 890 g
